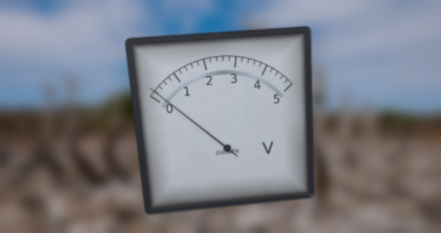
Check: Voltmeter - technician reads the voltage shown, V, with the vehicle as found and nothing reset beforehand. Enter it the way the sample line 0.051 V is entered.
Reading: 0.2 V
